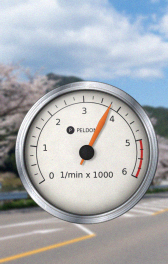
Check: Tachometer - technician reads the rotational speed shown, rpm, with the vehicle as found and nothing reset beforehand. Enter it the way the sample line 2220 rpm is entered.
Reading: 3750 rpm
